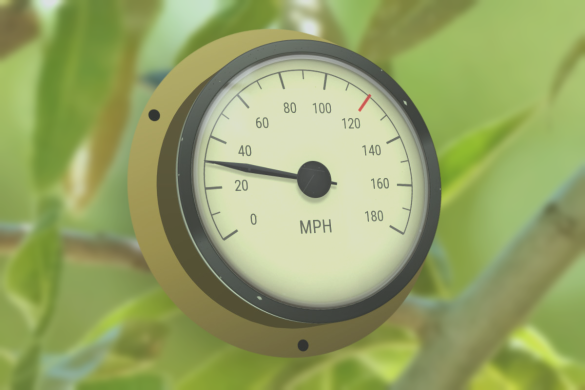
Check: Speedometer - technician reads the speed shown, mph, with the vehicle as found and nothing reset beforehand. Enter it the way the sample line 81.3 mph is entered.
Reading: 30 mph
